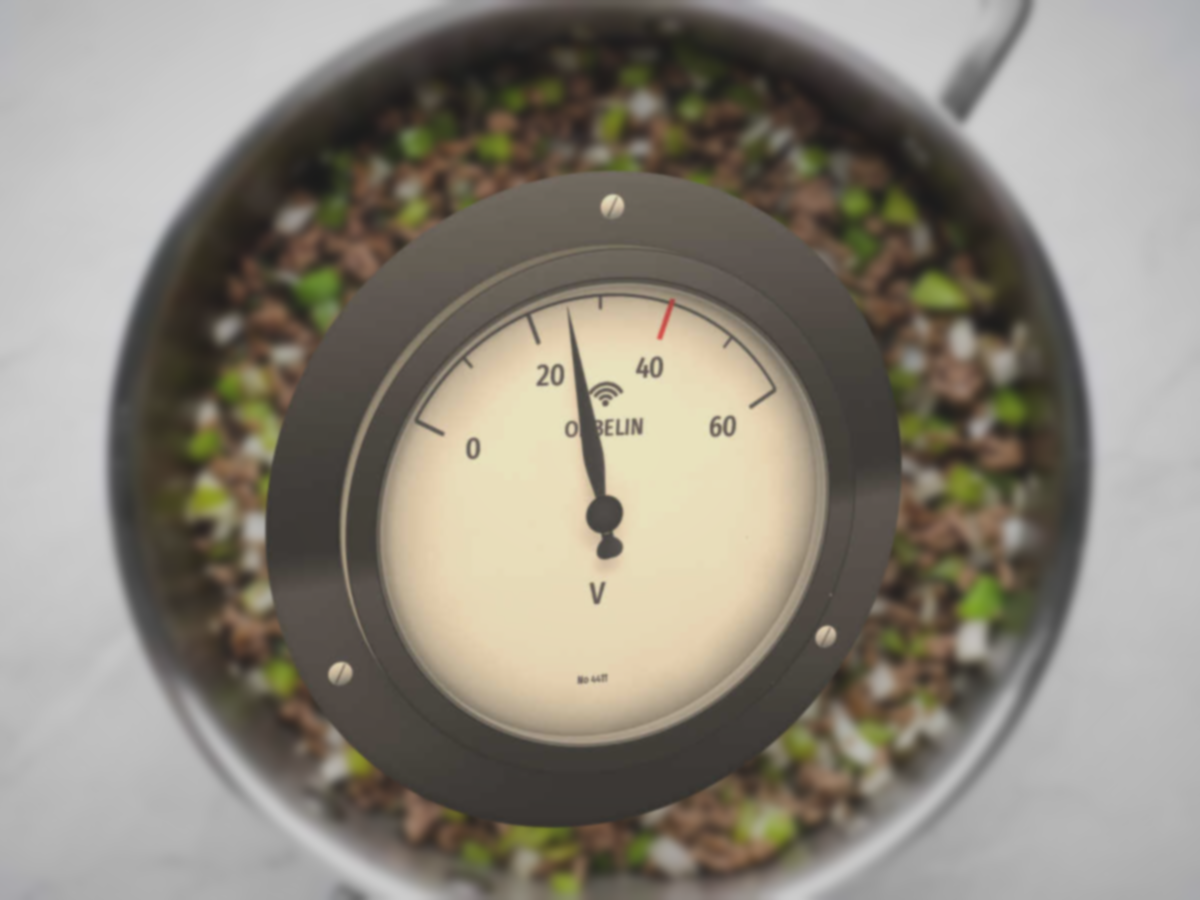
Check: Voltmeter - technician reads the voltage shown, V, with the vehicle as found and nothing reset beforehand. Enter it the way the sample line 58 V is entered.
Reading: 25 V
